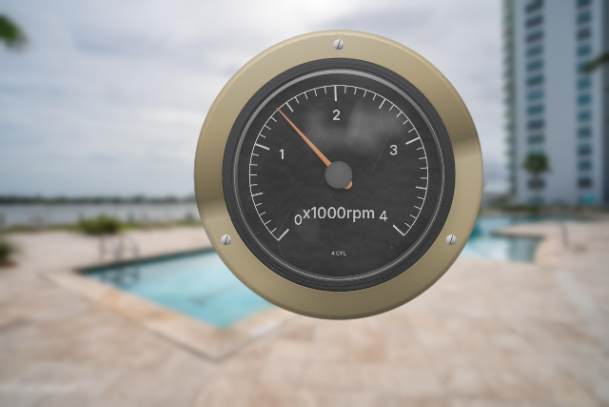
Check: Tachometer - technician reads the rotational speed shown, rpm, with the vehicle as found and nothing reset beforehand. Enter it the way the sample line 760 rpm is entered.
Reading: 1400 rpm
